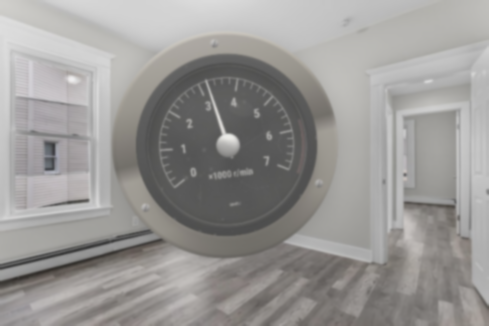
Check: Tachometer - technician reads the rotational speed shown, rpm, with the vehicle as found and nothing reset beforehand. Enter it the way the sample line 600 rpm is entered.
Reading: 3200 rpm
